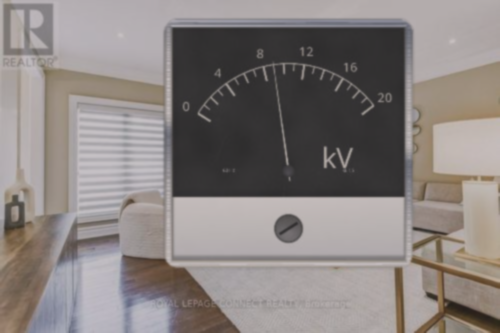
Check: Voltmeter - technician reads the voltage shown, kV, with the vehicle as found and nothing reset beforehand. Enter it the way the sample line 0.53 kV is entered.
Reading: 9 kV
